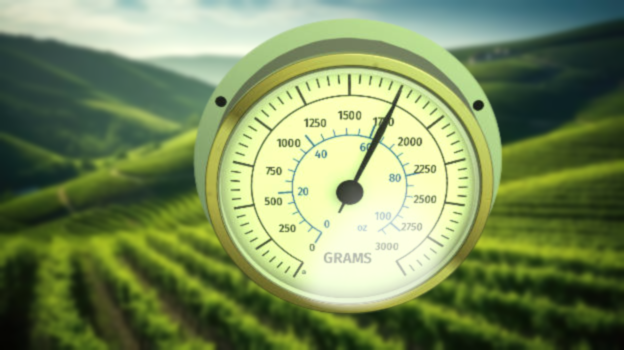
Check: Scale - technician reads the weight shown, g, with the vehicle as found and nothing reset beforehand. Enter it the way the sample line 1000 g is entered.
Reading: 1750 g
